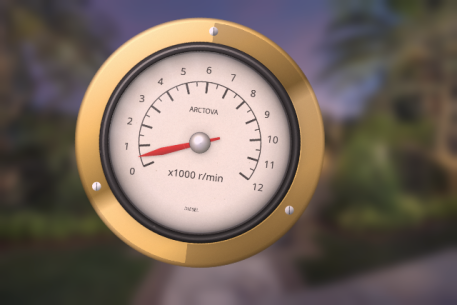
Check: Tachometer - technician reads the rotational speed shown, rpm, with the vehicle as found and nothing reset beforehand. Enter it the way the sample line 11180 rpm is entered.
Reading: 500 rpm
